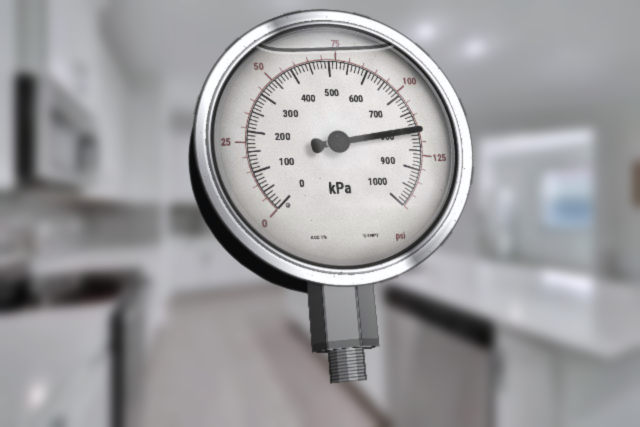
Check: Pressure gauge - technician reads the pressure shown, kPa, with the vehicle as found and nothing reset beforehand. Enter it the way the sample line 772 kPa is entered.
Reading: 800 kPa
